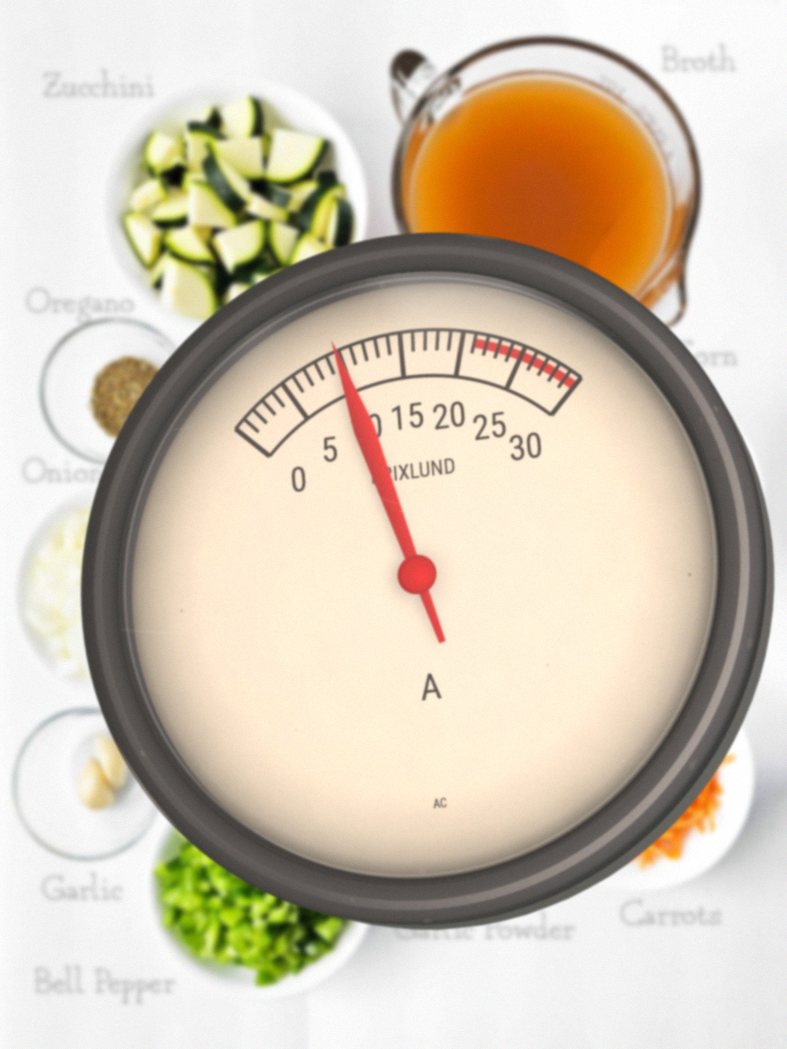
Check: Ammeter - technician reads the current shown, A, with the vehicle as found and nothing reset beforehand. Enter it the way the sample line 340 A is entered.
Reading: 10 A
